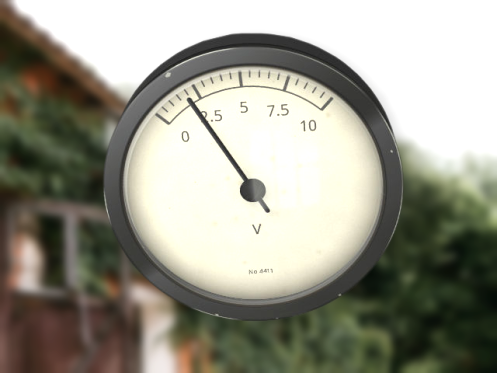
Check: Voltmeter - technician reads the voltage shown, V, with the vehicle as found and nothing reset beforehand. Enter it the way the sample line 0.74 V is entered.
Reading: 2 V
